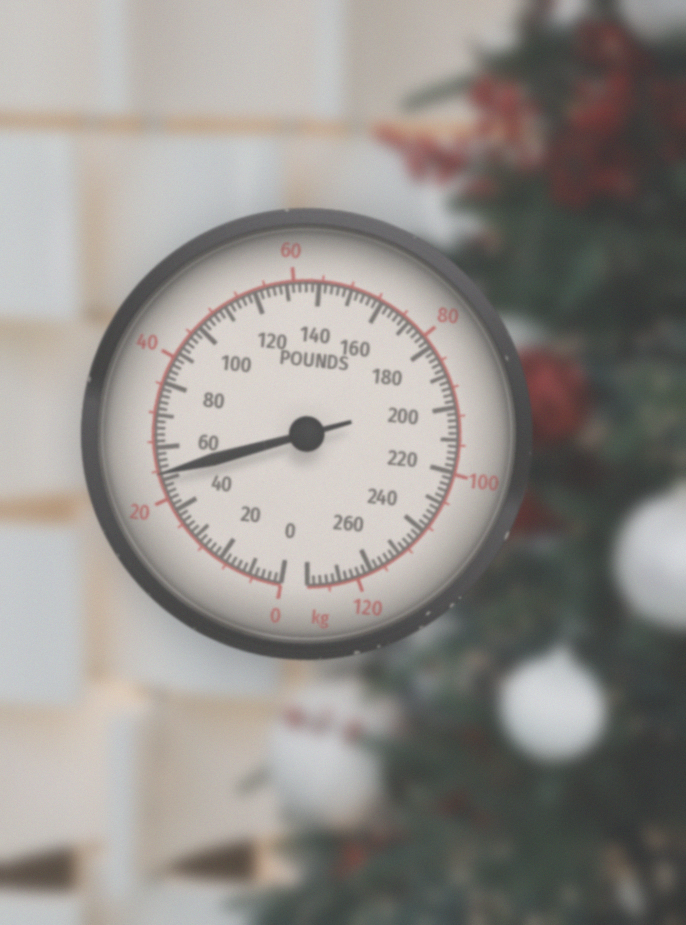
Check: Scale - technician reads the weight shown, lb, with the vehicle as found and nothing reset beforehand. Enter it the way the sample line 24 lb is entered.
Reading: 52 lb
